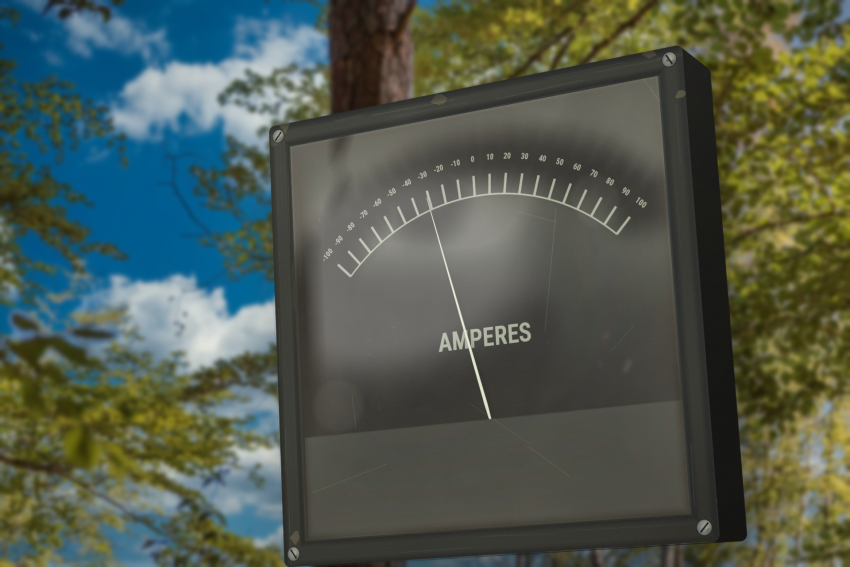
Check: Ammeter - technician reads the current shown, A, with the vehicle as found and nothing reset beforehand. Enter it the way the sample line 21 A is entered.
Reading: -30 A
